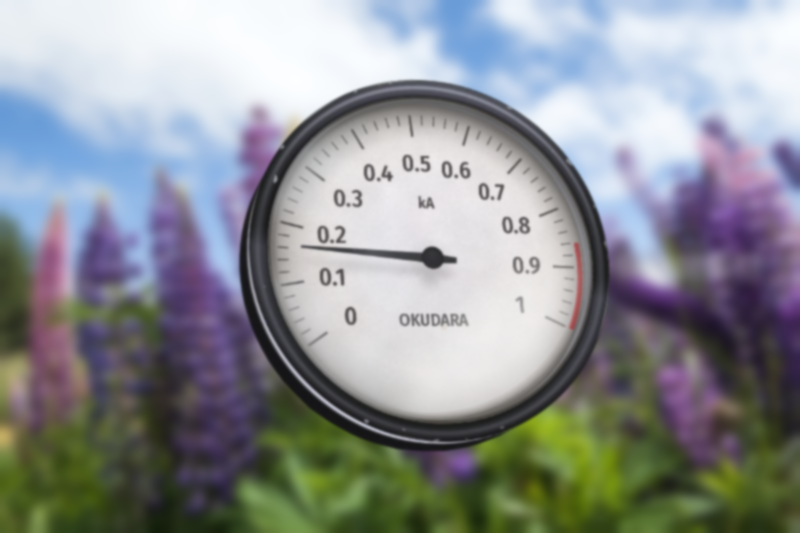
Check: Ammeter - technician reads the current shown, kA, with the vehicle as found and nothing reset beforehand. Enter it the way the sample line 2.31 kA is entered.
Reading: 0.16 kA
